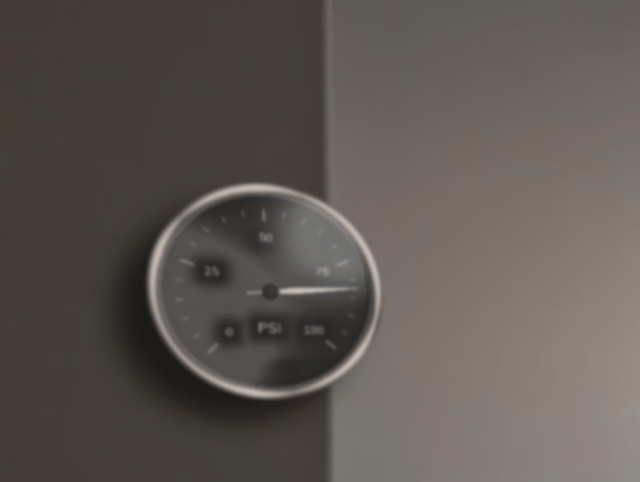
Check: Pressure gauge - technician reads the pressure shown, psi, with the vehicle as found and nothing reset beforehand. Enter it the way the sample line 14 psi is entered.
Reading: 82.5 psi
